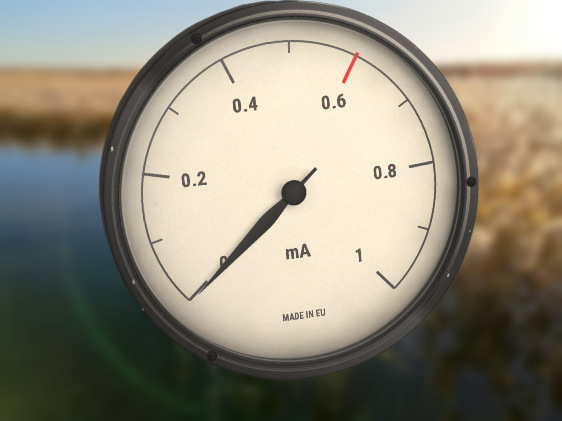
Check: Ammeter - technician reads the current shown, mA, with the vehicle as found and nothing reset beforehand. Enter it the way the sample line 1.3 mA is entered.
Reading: 0 mA
